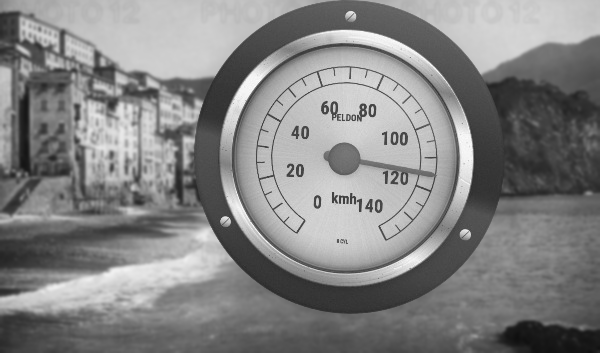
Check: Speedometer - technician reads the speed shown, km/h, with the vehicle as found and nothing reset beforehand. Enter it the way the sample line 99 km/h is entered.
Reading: 115 km/h
